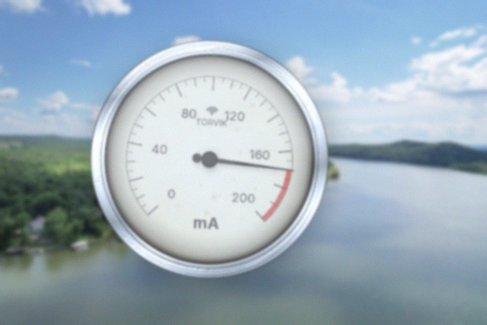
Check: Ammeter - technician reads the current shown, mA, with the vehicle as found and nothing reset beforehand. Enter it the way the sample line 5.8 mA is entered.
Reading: 170 mA
